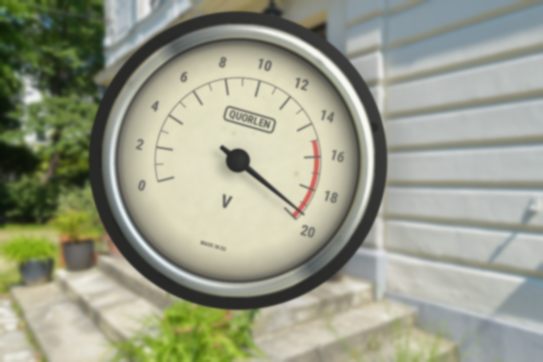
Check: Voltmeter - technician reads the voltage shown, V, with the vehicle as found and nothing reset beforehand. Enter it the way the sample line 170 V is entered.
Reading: 19.5 V
